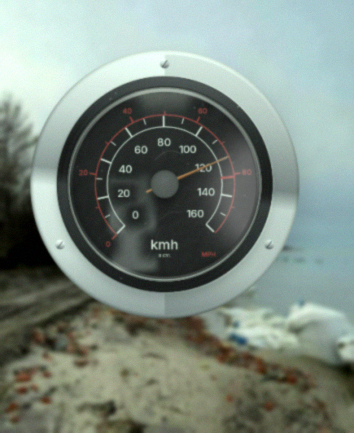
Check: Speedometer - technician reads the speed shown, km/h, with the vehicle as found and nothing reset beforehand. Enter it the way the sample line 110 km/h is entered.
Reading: 120 km/h
